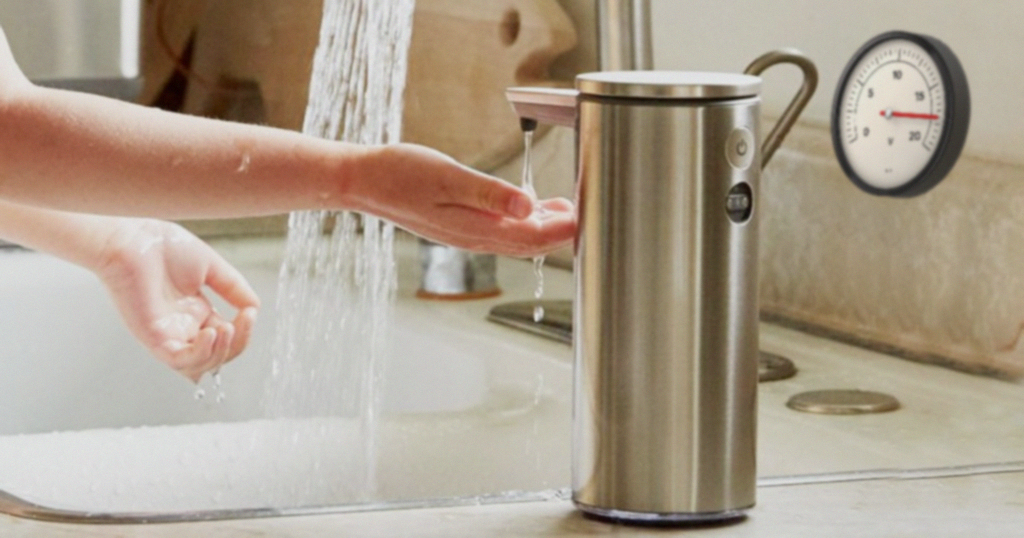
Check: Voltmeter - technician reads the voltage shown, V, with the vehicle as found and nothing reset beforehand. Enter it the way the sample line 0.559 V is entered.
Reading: 17.5 V
